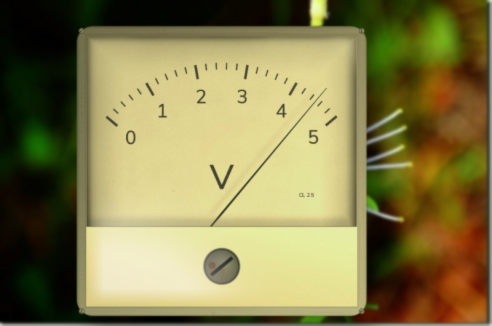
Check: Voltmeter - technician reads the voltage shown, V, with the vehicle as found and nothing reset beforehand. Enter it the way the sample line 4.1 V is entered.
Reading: 4.5 V
